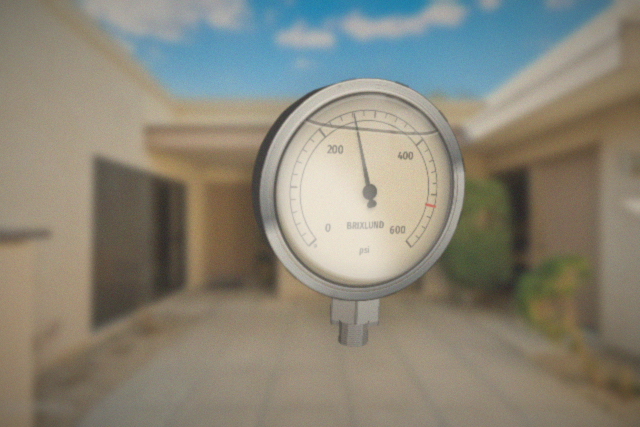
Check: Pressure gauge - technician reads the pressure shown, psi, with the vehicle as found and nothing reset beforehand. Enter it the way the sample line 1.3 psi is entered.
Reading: 260 psi
